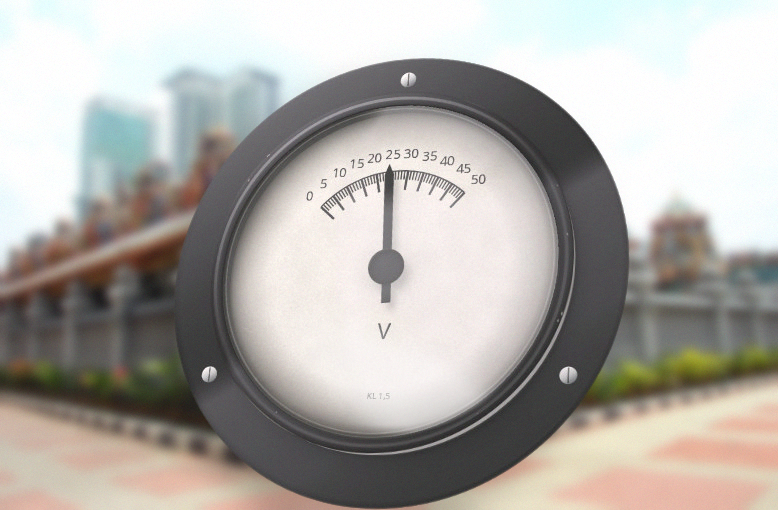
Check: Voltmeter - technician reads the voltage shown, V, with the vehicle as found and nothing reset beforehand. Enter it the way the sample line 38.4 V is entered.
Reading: 25 V
